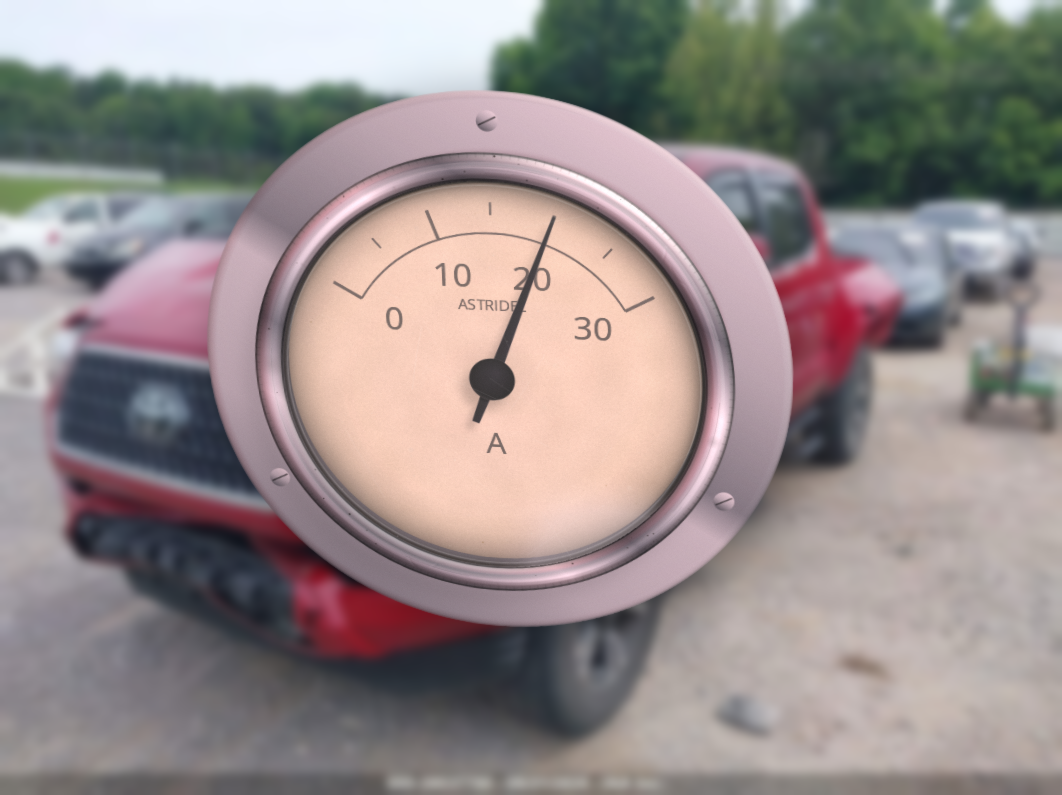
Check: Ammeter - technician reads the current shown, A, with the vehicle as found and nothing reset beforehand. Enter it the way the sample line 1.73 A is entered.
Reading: 20 A
